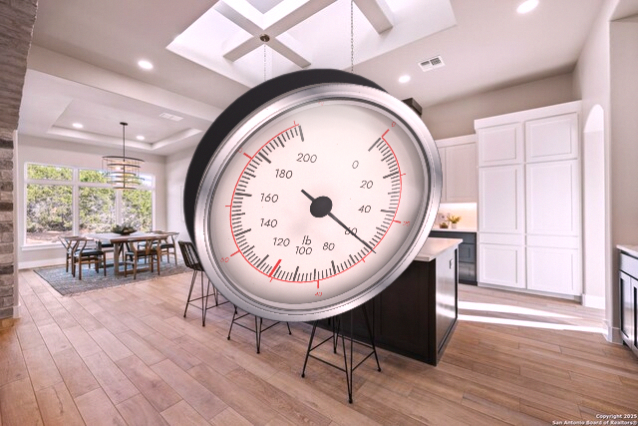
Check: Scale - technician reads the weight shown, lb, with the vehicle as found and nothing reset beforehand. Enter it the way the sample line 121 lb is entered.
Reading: 60 lb
